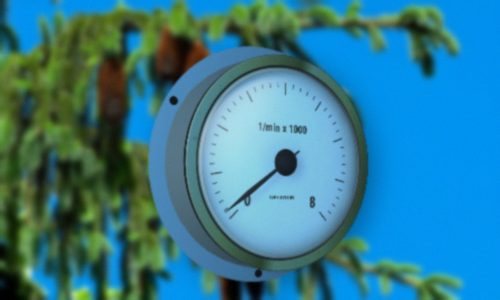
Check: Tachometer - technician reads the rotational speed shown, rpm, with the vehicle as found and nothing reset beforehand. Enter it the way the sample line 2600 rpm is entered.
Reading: 200 rpm
